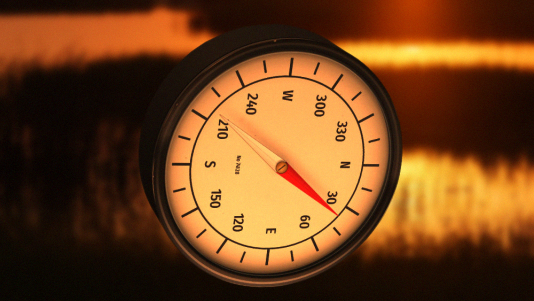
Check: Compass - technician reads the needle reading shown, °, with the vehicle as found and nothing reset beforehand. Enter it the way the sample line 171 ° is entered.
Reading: 37.5 °
